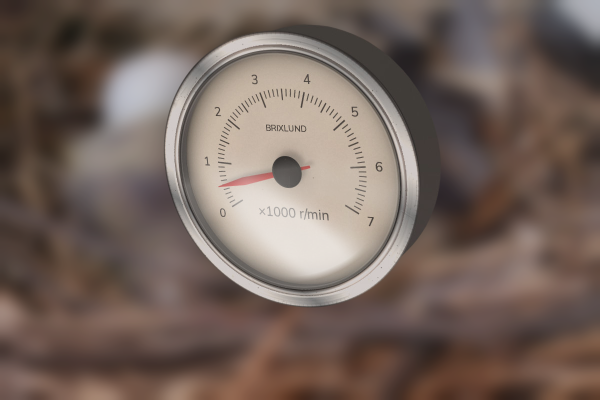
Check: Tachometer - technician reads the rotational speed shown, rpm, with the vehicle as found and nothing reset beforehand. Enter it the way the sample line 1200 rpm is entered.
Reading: 500 rpm
